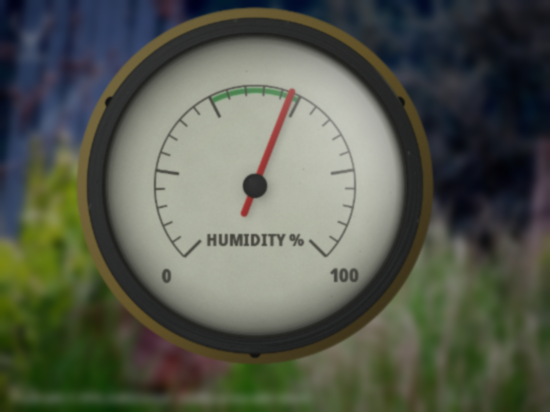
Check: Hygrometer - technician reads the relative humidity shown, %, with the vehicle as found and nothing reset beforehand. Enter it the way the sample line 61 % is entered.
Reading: 58 %
